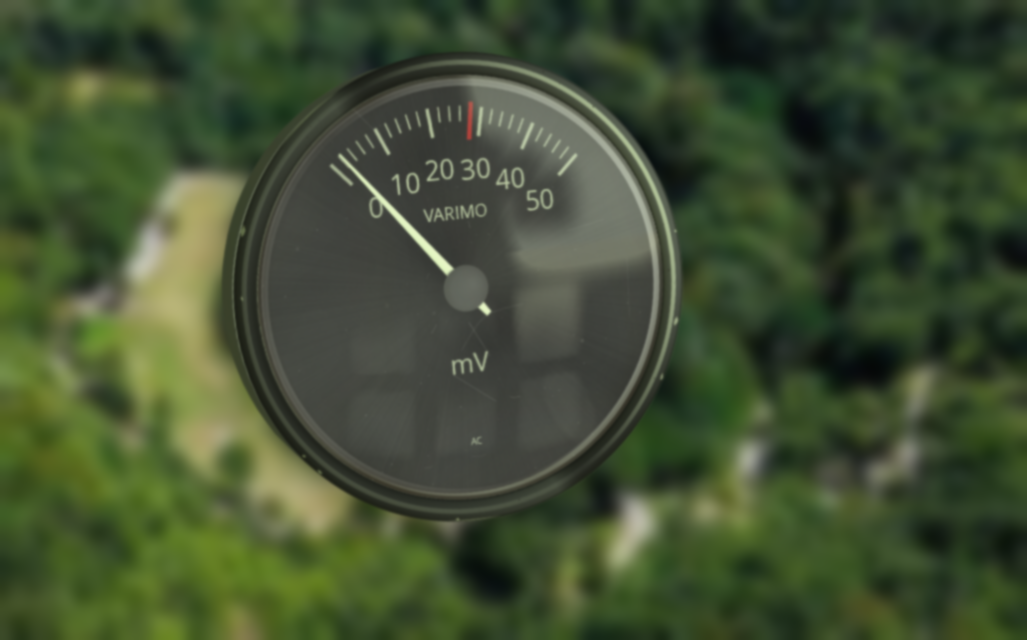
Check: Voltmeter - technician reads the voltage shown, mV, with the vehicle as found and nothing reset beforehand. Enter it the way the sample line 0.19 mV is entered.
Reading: 2 mV
